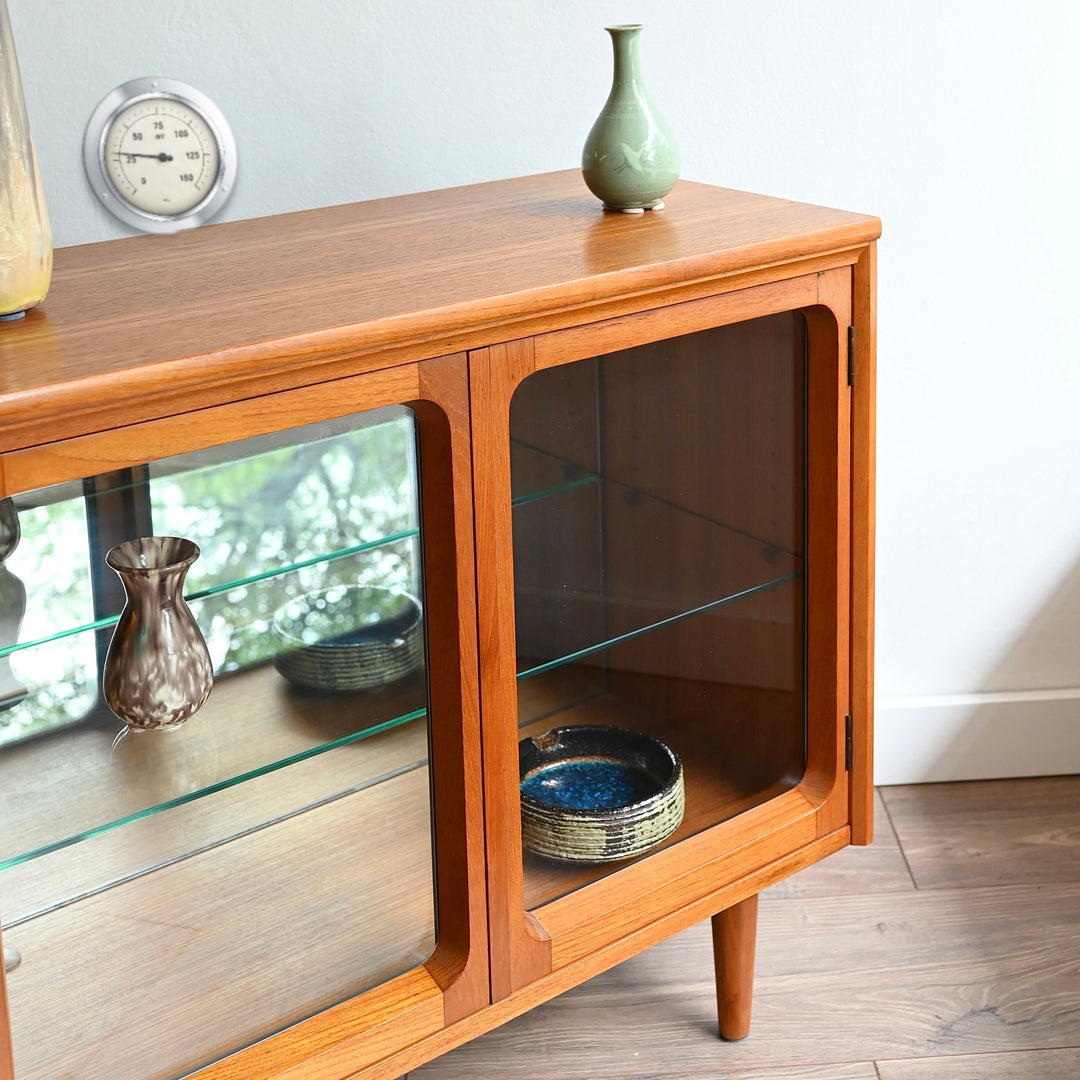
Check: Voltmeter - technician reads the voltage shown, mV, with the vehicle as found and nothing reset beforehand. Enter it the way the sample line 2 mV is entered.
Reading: 30 mV
